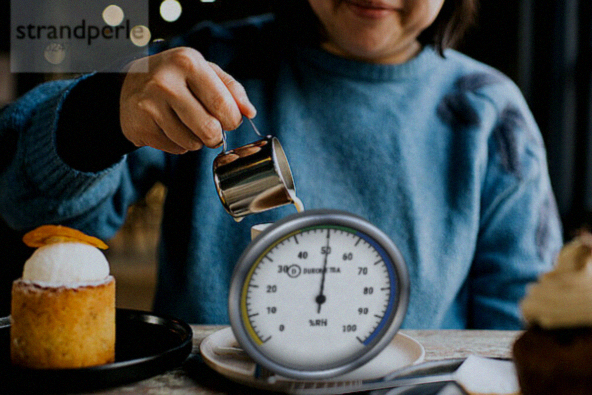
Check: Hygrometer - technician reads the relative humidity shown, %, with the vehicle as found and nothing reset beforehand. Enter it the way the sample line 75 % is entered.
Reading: 50 %
